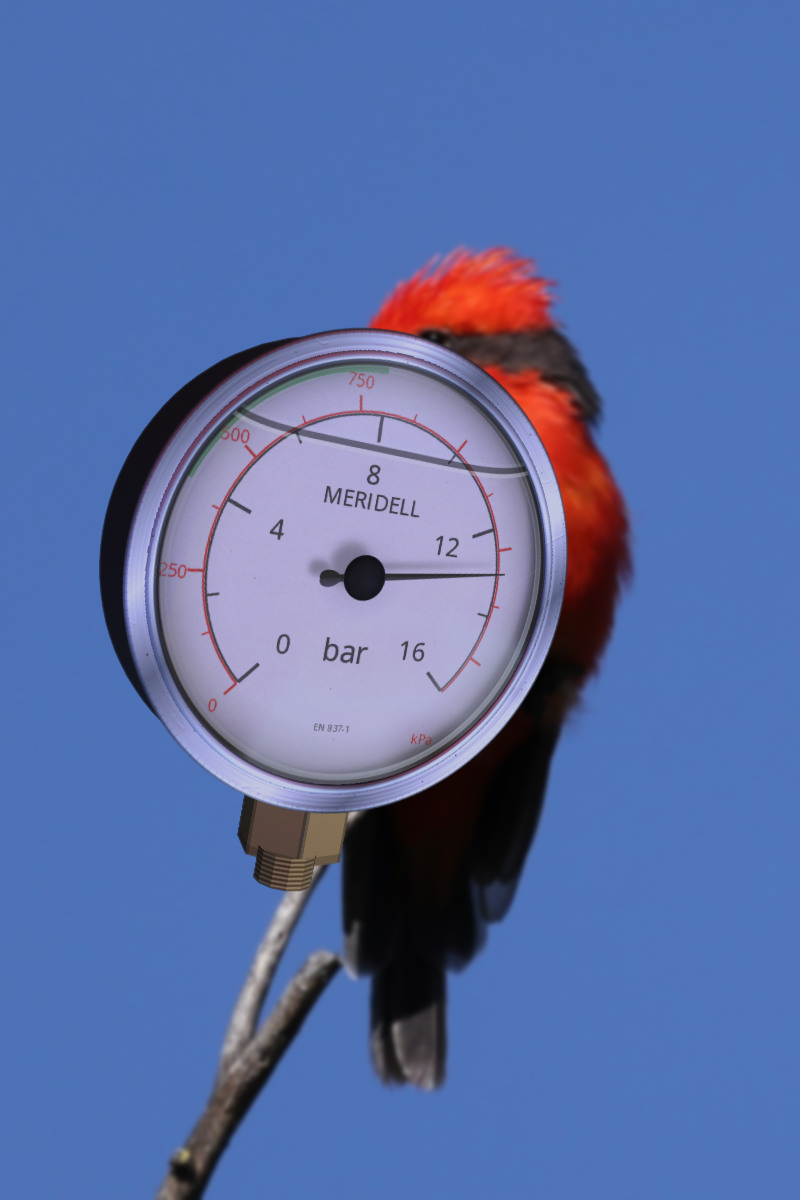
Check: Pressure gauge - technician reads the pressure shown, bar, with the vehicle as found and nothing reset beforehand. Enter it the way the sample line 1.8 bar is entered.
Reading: 13 bar
